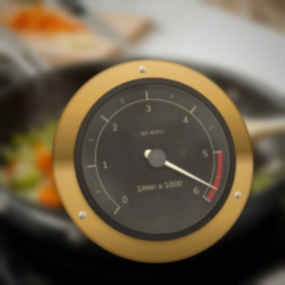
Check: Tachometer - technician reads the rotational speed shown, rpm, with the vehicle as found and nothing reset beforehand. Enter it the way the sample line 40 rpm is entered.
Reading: 5750 rpm
